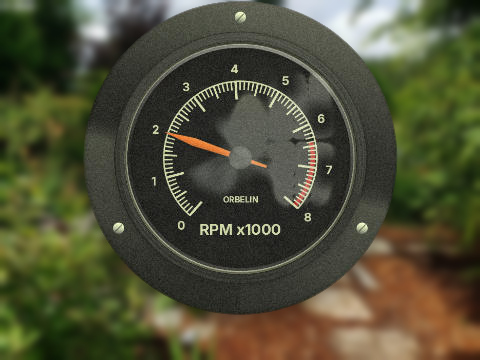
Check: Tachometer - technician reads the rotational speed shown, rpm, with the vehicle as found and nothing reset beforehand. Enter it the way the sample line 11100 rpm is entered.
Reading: 2000 rpm
